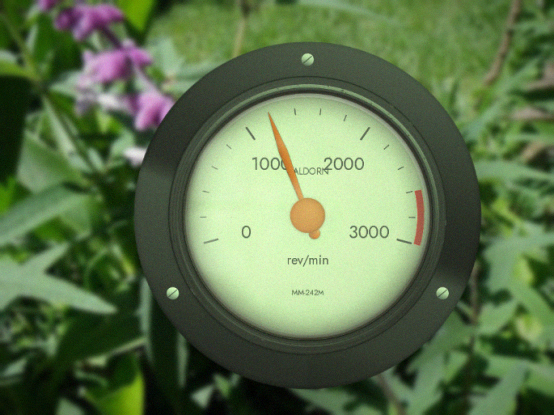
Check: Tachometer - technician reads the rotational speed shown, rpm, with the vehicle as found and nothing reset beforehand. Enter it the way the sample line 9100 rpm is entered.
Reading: 1200 rpm
